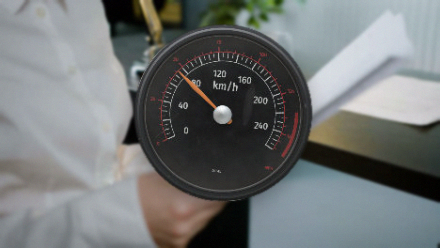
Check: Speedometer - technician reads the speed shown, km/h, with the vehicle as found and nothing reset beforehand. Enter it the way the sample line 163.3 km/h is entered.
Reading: 75 km/h
